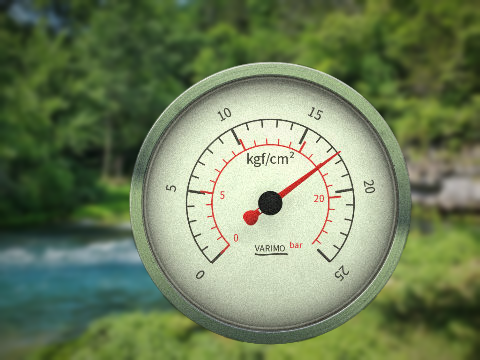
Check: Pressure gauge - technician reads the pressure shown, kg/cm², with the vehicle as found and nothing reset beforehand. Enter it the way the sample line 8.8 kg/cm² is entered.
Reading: 17.5 kg/cm²
